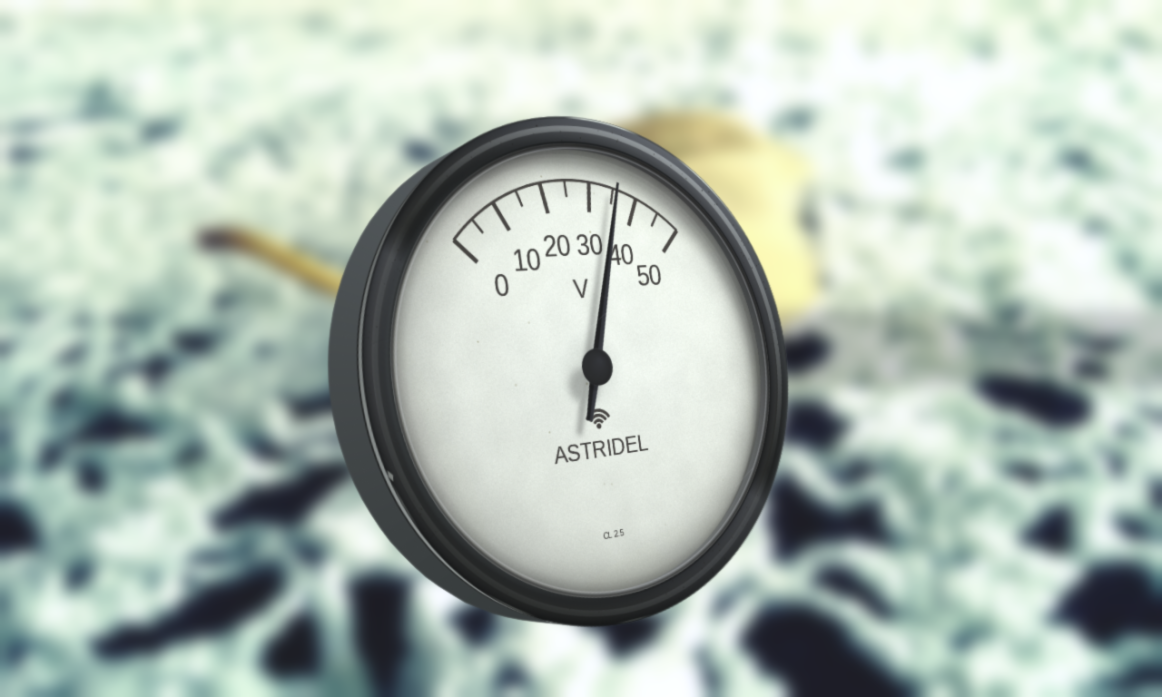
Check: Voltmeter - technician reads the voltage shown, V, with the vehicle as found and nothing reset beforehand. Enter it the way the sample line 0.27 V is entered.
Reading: 35 V
